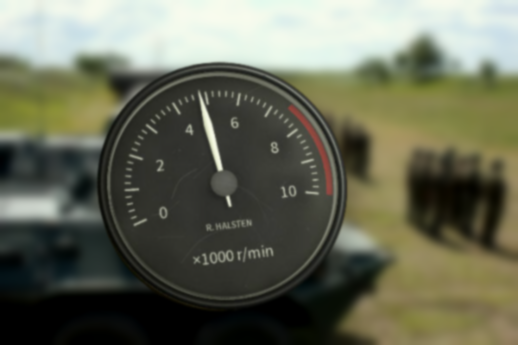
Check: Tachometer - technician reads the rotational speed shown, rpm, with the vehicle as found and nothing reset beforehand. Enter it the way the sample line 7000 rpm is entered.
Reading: 4800 rpm
